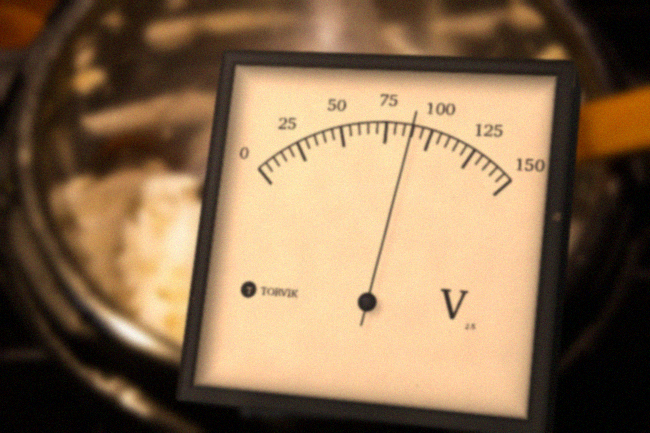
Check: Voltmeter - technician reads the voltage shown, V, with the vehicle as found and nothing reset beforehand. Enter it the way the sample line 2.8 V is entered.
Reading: 90 V
